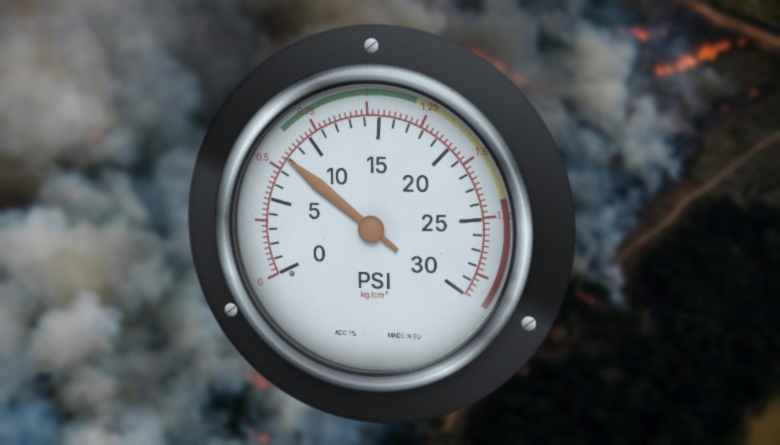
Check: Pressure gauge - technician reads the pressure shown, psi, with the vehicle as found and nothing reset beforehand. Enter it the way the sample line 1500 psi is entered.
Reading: 8 psi
